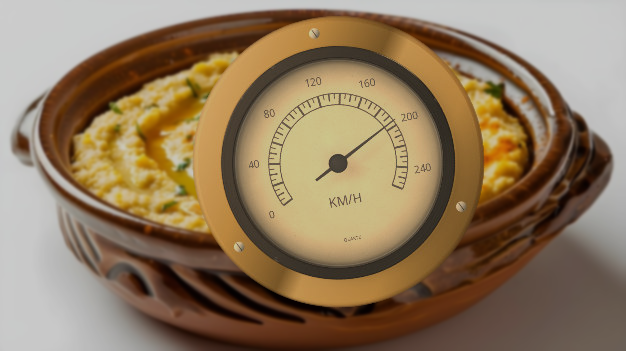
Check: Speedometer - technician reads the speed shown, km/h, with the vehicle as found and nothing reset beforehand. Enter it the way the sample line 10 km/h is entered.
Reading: 195 km/h
